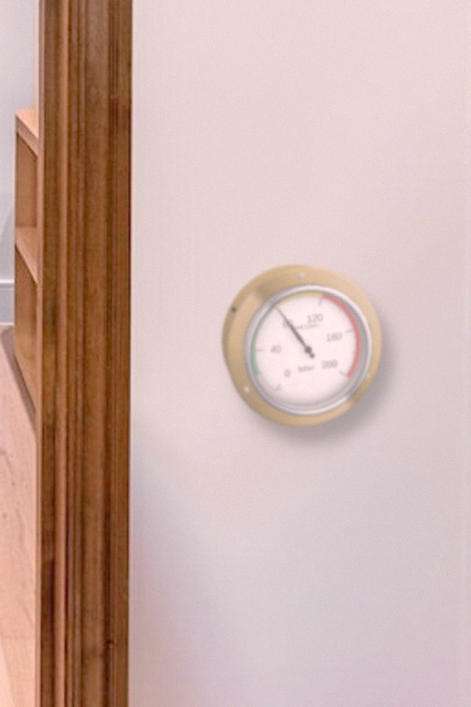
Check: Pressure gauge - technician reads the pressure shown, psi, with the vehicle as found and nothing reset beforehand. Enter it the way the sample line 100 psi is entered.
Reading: 80 psi
